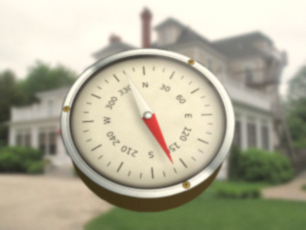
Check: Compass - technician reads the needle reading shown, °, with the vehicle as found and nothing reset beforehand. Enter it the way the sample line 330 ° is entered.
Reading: 160 °
